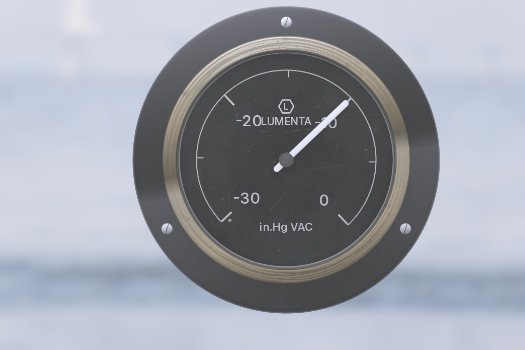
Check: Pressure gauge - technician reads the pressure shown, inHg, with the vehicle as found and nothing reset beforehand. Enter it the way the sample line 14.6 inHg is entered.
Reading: -10 inHg
